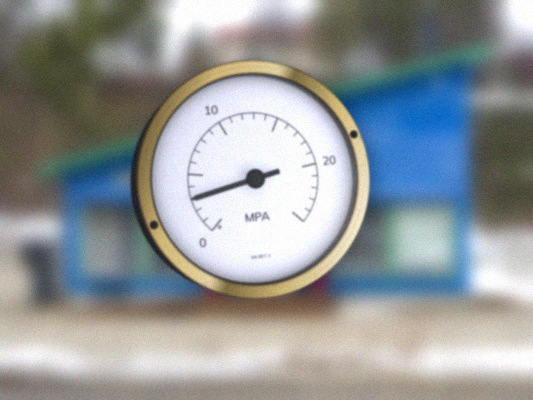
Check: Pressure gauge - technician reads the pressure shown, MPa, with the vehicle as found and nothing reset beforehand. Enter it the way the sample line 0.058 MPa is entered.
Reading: 3 MPa
